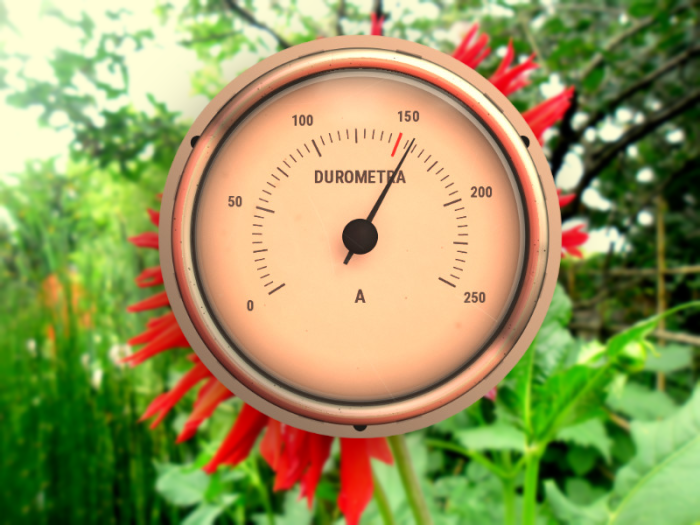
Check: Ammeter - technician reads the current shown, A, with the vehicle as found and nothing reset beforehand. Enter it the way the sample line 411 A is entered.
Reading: 157.5 A
